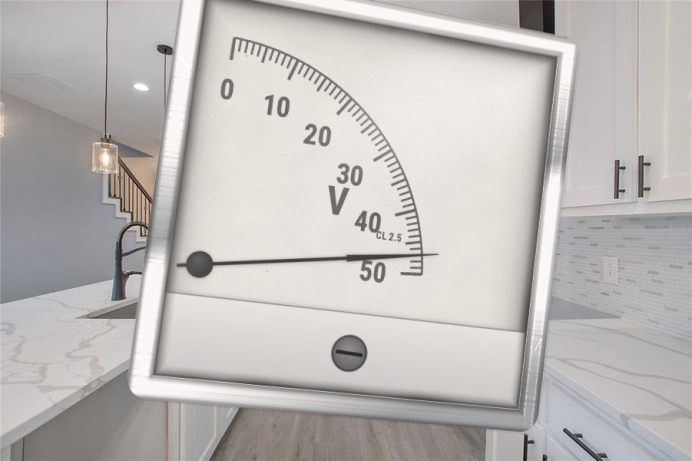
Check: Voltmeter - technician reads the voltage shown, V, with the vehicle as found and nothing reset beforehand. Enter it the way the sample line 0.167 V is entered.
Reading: 47 V
